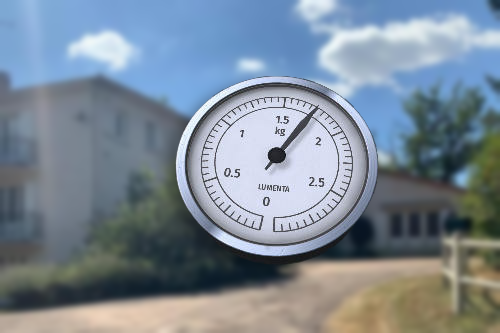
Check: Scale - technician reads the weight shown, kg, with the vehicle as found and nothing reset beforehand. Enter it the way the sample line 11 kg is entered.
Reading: 1.75 kg
